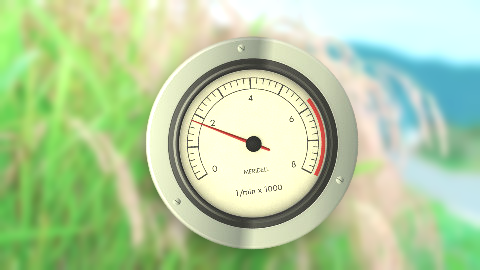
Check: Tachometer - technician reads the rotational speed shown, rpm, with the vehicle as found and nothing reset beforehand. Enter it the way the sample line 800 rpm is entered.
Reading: 1800 rpm
